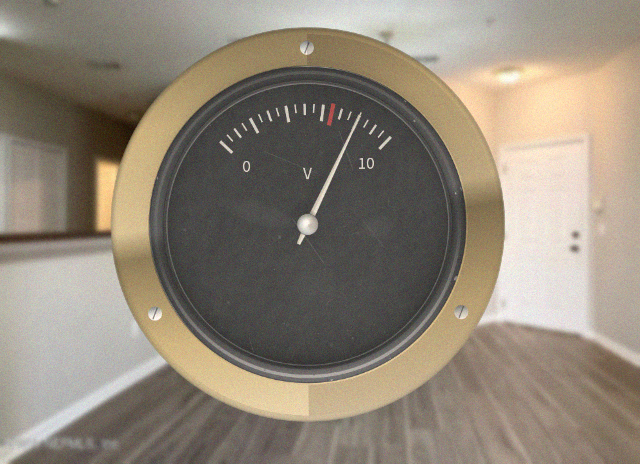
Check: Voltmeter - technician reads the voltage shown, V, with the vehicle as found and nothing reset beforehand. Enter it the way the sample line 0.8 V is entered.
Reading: 8 V
